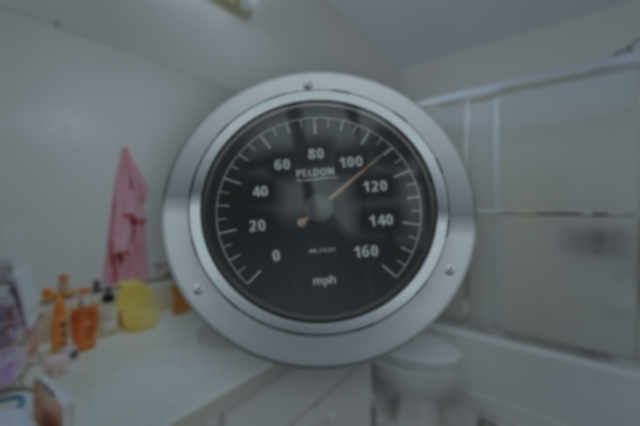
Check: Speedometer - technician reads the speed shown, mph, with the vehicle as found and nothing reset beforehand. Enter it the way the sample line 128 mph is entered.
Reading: 110 mph
